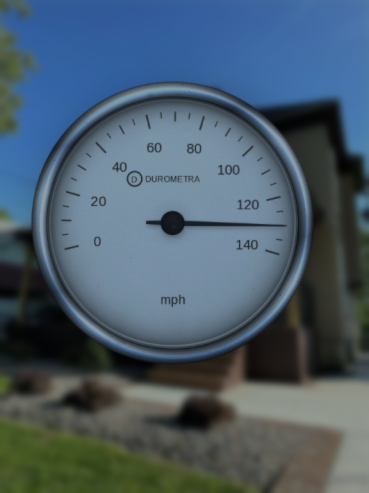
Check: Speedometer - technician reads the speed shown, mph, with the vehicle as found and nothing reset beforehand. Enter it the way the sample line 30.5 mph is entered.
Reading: 130 mph
